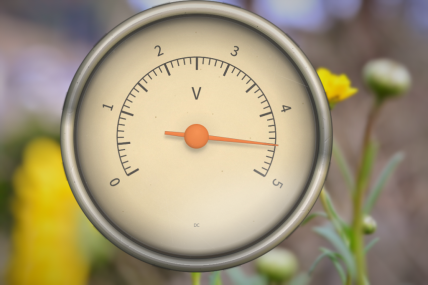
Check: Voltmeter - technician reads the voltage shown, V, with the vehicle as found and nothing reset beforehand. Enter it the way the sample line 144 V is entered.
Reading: 4.5 V
